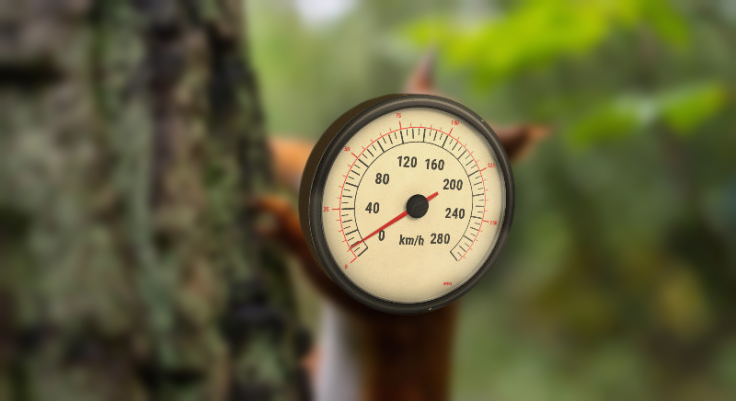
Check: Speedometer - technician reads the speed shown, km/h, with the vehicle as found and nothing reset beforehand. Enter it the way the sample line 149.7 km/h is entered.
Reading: 10 km/h
